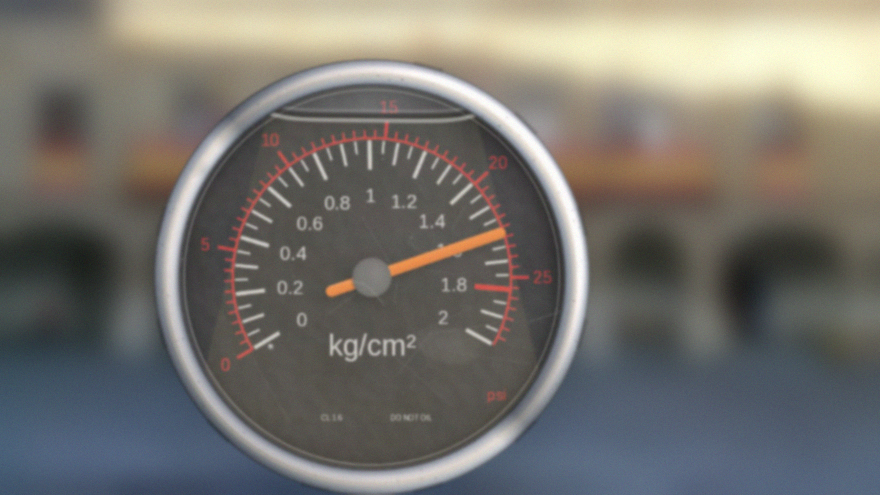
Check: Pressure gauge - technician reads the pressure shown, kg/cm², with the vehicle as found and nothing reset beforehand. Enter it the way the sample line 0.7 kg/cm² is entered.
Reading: 1.6 kg/cm²
